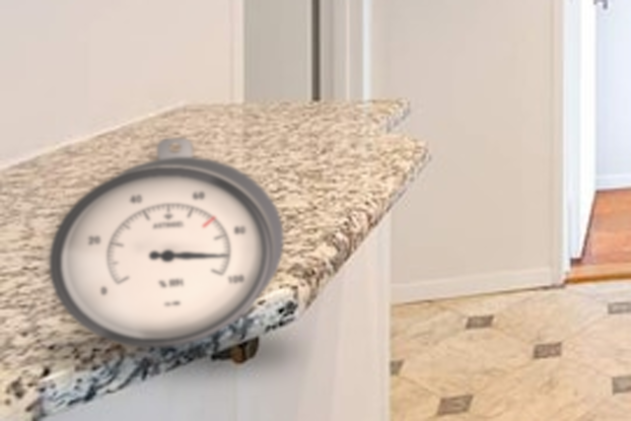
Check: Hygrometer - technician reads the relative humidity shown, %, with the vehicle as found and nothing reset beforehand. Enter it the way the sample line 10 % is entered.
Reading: 90 %
